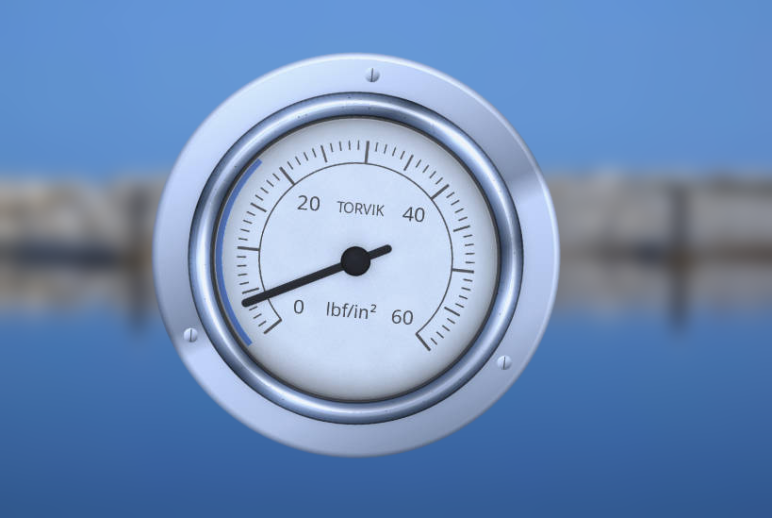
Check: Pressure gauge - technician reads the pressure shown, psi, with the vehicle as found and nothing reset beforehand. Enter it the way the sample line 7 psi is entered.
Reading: 4 psi
